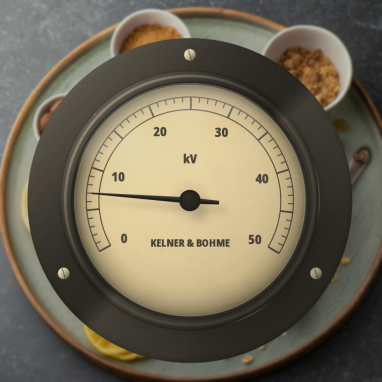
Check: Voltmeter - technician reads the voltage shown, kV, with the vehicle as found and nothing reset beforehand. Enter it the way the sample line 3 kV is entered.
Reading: 7 kV
